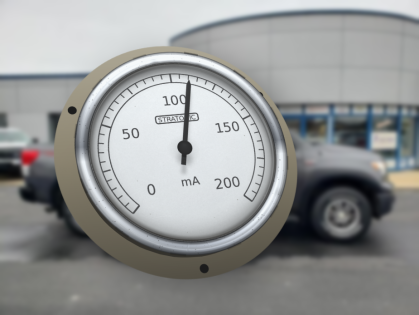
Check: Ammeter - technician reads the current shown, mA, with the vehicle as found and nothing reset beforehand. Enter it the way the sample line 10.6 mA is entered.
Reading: 110 mA
